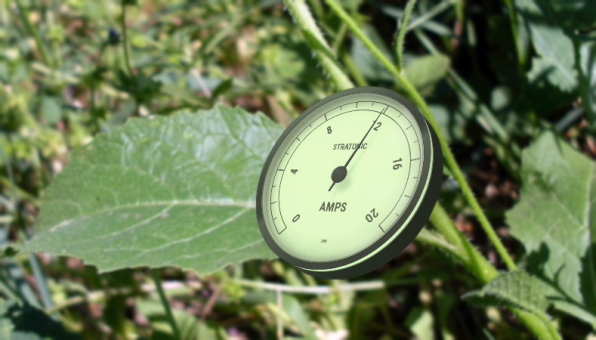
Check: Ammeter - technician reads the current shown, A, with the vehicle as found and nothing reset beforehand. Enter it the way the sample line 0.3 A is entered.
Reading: 12 A
